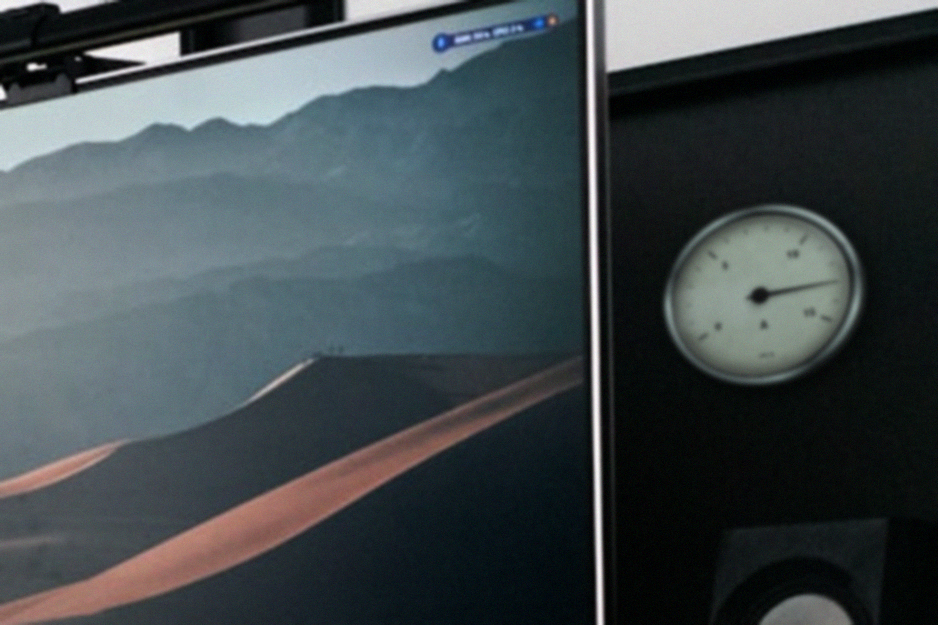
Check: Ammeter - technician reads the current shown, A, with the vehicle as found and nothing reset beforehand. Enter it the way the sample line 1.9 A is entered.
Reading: 13 A
